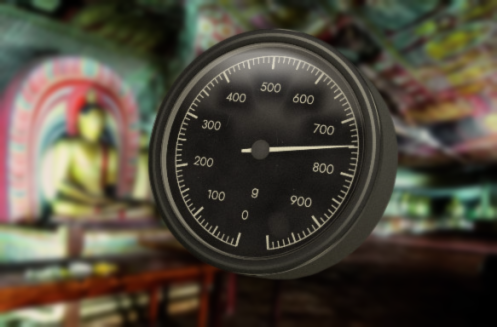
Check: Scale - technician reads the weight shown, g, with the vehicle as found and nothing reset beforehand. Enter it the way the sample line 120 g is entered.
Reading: 750 g
